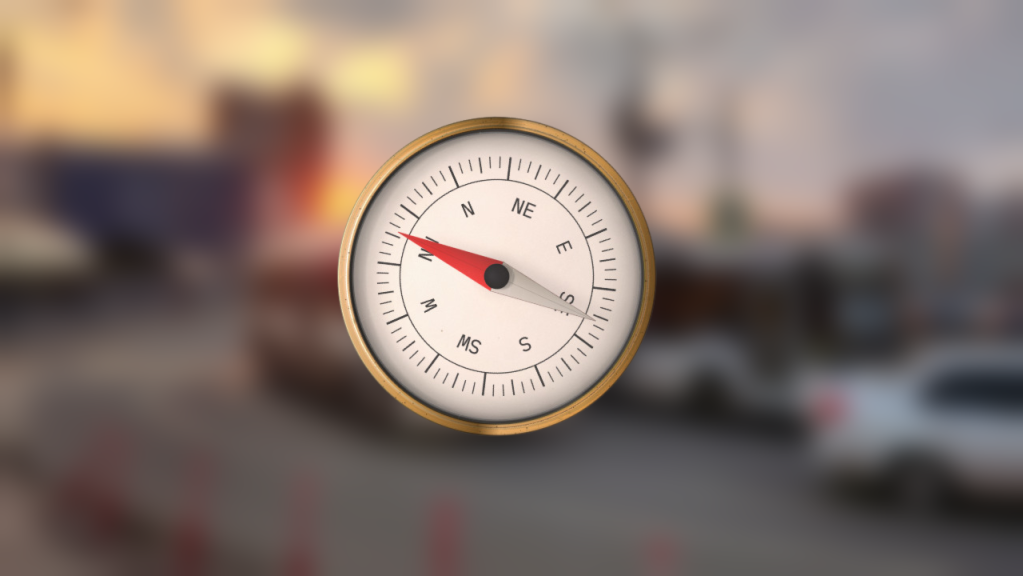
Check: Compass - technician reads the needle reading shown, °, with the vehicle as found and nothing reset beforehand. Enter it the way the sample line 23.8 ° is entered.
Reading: 317.5 °
